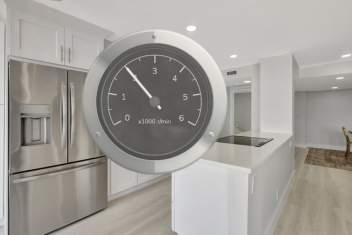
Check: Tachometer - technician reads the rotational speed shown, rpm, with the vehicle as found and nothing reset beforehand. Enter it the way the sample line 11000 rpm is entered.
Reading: 2000 rpm
